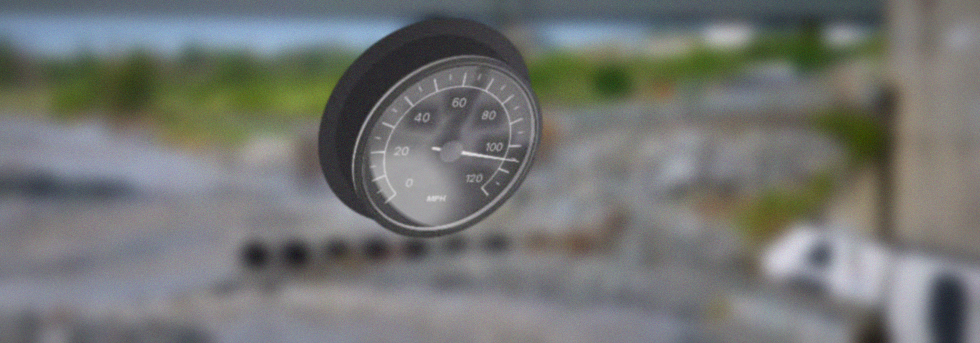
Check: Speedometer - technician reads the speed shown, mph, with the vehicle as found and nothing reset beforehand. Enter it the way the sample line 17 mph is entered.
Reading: 105 mph
